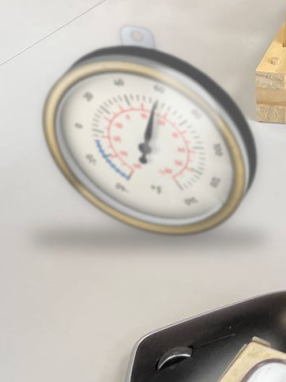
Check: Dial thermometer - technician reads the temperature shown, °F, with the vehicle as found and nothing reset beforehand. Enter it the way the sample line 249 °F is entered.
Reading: 60 °F
